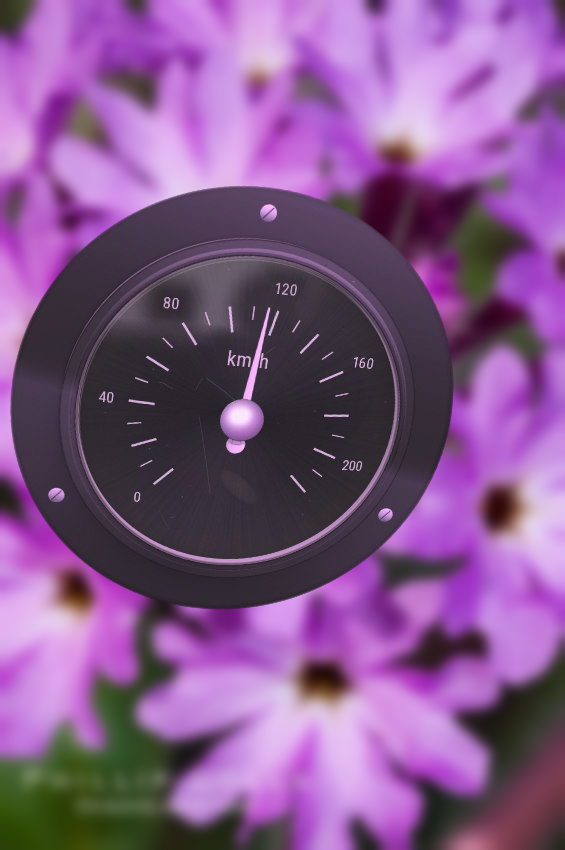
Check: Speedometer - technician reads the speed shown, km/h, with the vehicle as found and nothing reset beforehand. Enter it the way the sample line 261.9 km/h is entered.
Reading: 115 km/h
